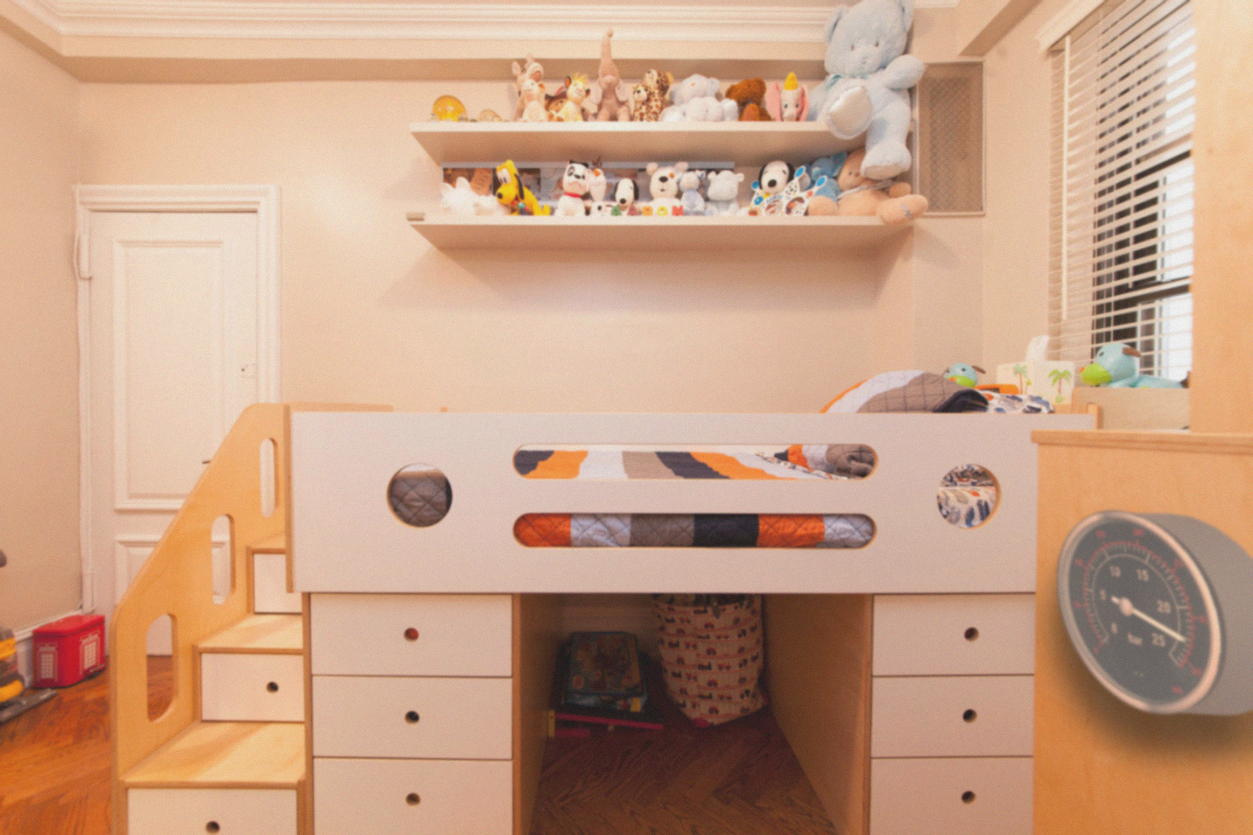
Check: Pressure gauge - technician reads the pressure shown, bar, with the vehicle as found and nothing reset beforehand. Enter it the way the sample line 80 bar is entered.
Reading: 22.5 bar
